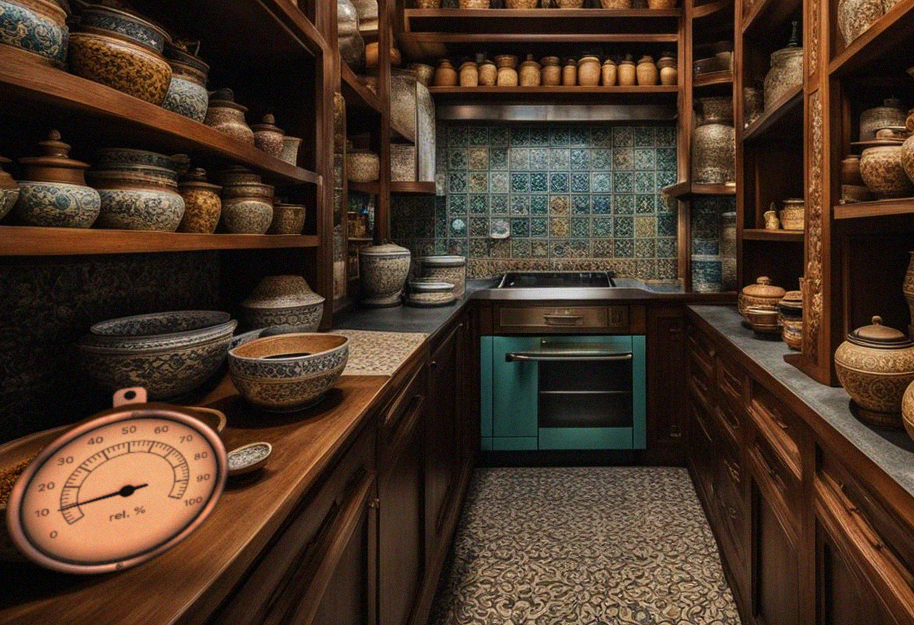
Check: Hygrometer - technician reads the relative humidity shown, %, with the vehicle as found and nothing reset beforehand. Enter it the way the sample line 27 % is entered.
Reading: 10 %
